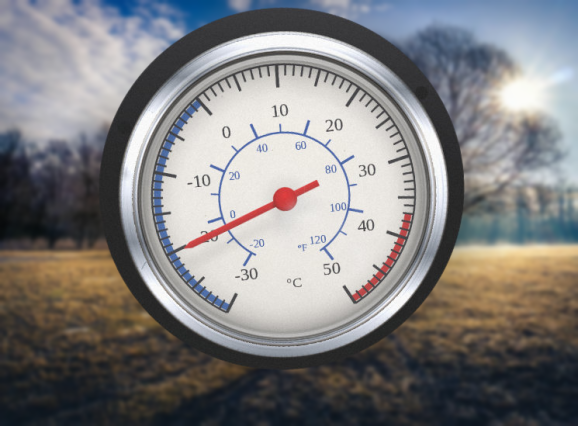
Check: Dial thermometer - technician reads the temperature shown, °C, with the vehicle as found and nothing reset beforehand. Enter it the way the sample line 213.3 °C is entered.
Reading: -20 °C
